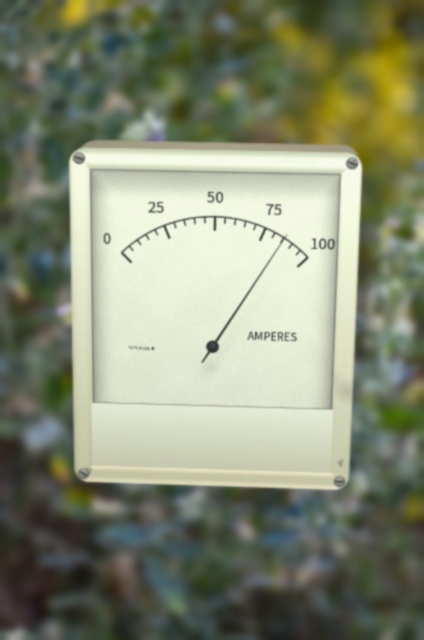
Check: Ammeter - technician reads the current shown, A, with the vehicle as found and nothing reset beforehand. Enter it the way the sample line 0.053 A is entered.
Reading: 85 A
